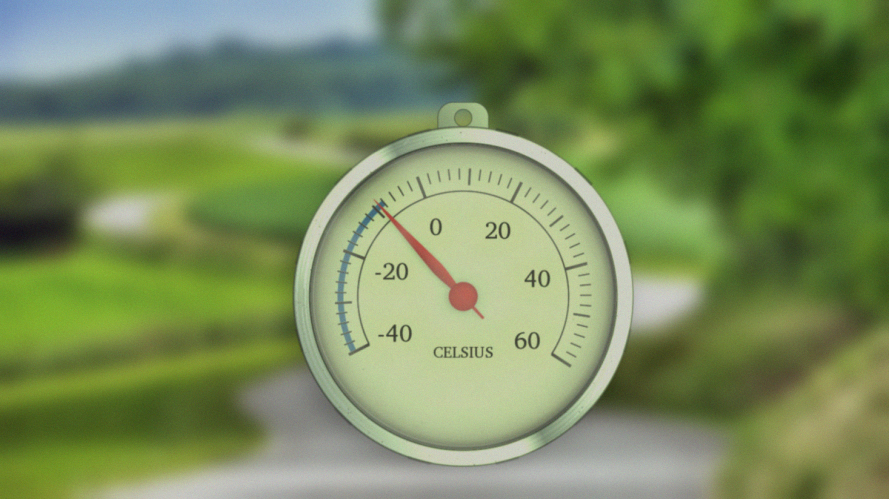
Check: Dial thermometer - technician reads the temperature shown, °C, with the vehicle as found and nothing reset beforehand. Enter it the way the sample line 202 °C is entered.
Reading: -9 °C
